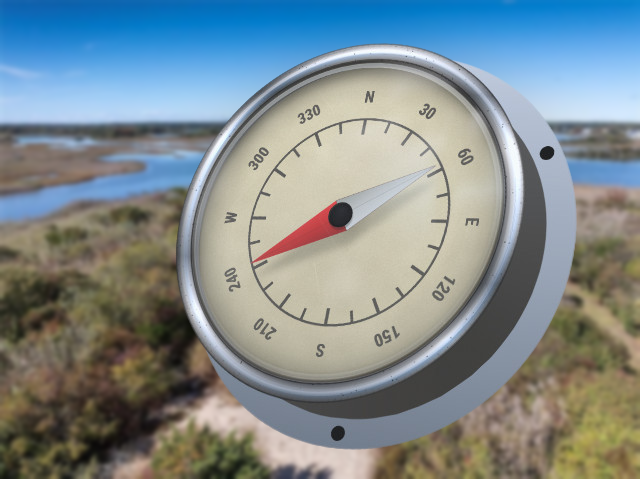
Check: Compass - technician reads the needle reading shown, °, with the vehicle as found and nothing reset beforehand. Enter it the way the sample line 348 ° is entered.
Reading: 240 °
